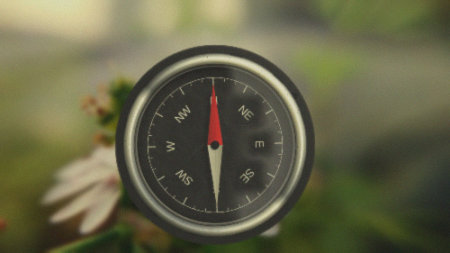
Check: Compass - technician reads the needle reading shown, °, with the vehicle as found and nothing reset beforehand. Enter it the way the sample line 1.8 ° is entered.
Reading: 0 °
